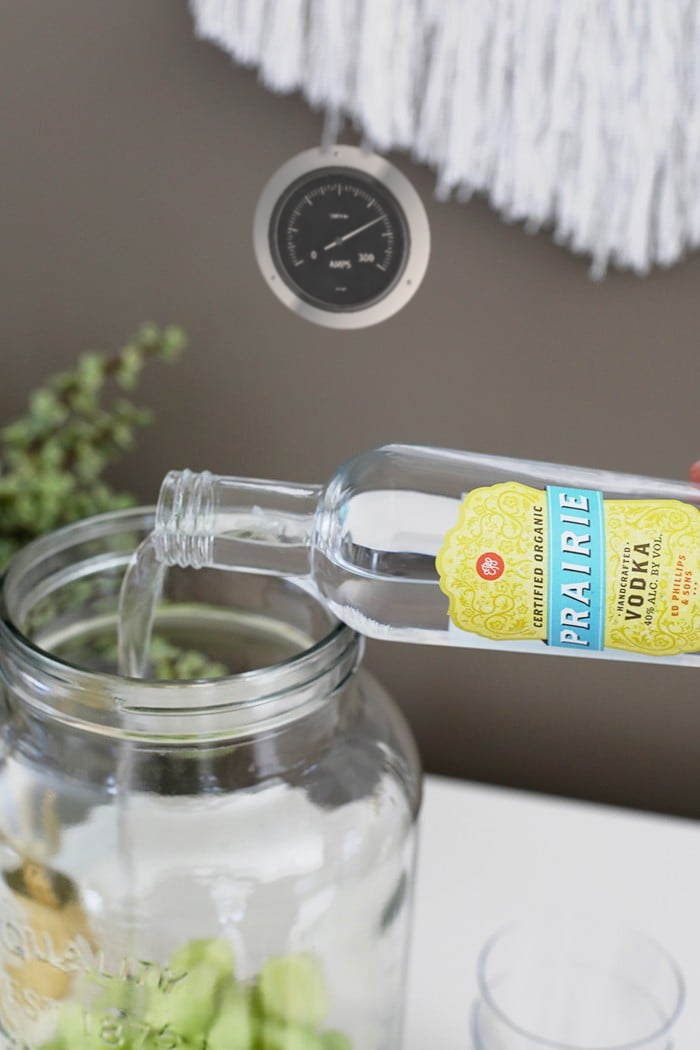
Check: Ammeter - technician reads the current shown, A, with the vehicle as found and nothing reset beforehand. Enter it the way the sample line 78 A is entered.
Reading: 225 A
